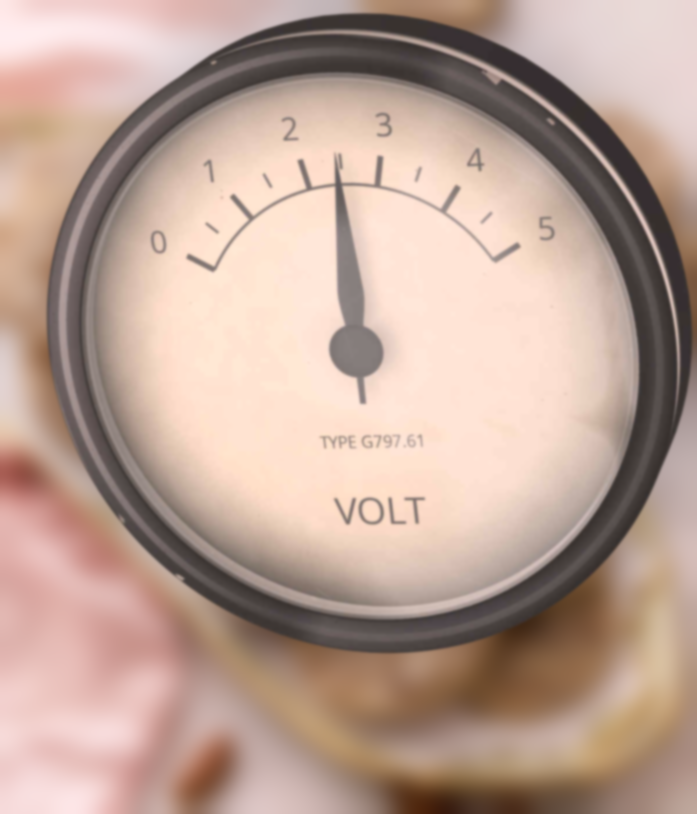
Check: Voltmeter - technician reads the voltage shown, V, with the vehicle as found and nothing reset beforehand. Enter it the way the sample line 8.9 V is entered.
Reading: 2.5 V
